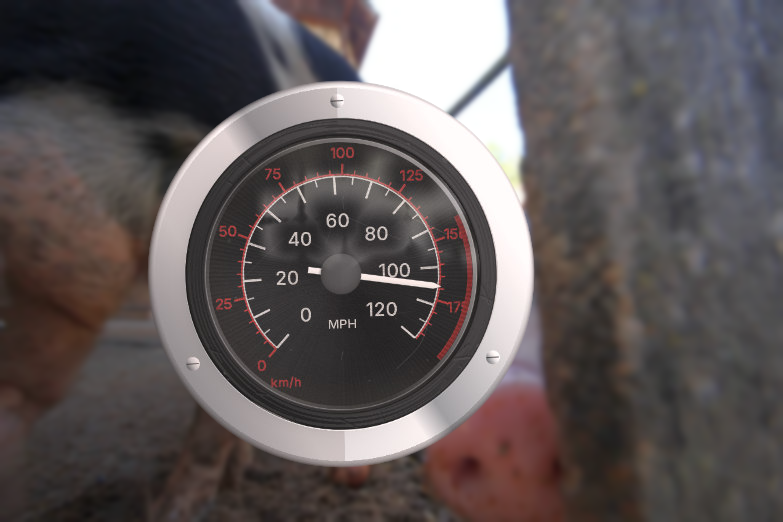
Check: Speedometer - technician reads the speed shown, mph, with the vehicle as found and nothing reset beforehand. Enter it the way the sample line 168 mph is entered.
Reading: 105 mph
